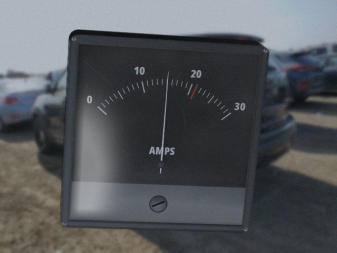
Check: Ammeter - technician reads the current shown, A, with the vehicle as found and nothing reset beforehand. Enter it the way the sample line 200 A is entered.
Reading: 15 A
